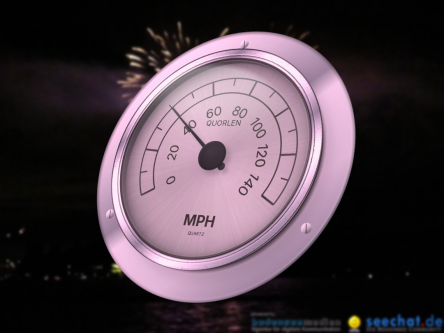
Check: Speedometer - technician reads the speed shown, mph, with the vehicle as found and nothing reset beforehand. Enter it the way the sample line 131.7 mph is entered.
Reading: 40 mph
